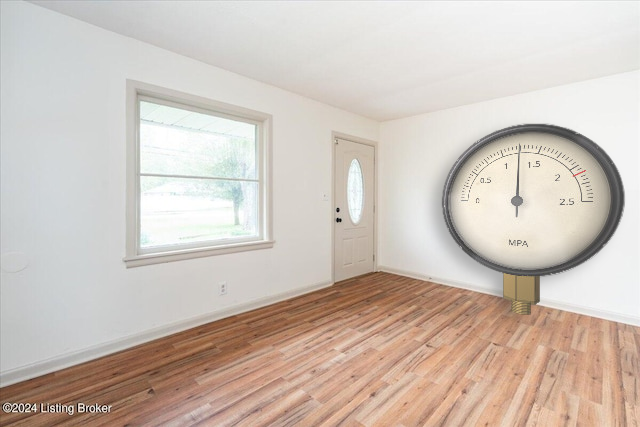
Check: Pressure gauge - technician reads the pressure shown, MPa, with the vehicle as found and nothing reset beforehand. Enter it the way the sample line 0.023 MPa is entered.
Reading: 1.25 MPa
